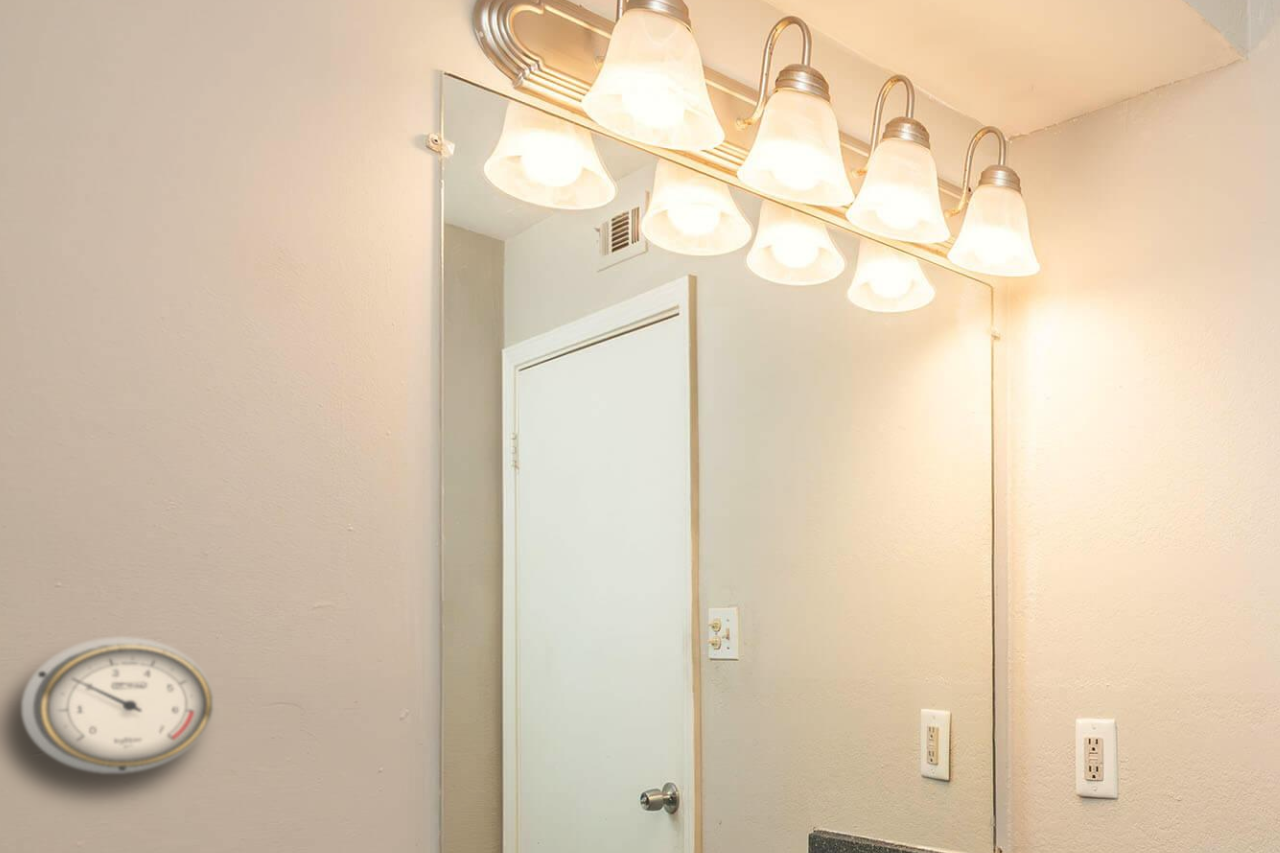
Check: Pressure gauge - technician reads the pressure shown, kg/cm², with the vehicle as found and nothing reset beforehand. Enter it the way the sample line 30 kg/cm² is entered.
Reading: 2 kg/cm²
